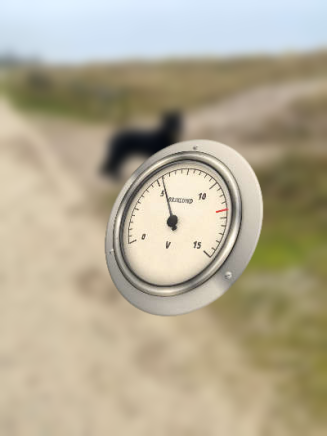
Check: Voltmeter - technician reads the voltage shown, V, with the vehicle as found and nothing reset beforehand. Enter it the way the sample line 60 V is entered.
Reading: 5.5 V
